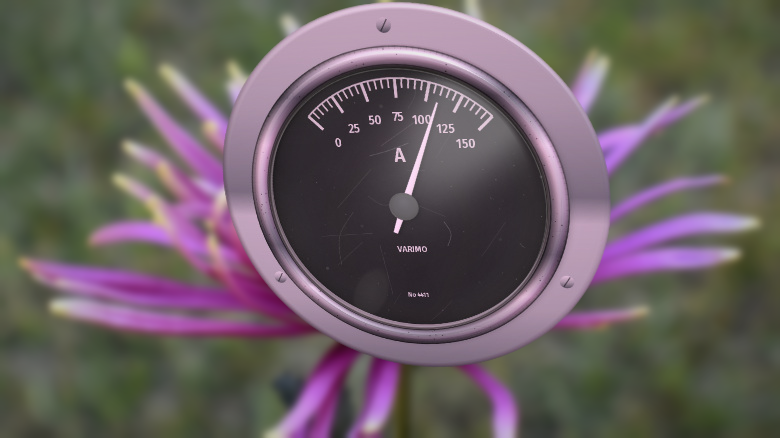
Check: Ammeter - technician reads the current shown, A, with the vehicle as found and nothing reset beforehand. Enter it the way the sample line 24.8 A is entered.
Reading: 110 A
